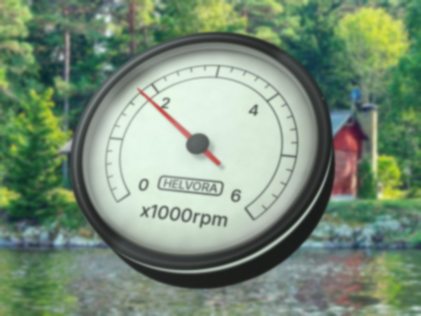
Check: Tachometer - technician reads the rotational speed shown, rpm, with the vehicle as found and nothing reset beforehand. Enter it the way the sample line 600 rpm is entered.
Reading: 1800 rpm
